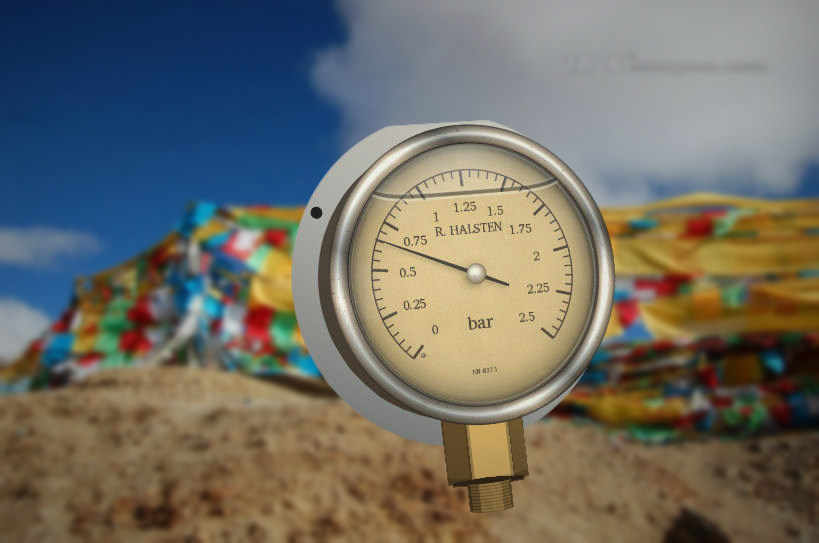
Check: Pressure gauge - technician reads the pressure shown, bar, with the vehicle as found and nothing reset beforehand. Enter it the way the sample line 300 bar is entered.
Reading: 0.65 bar
